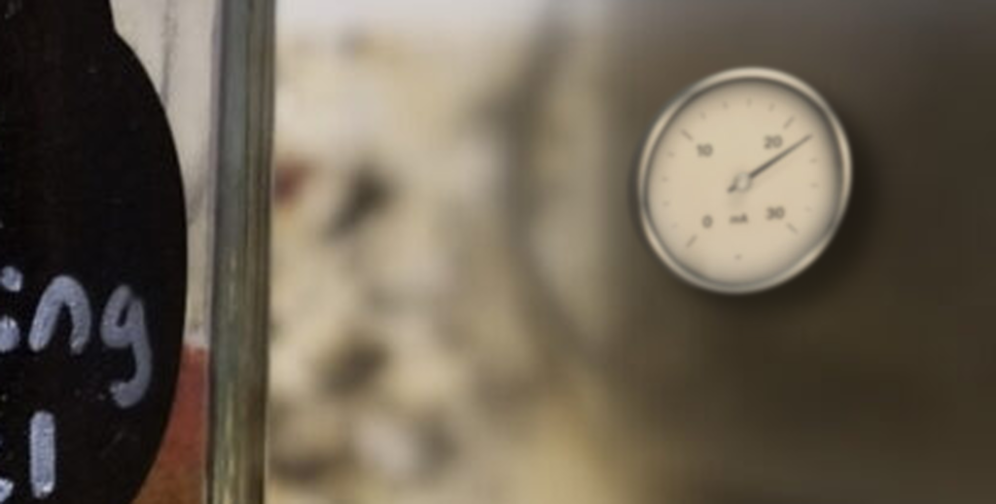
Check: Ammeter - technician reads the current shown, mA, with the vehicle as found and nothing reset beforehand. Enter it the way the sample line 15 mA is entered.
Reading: 22 mA
